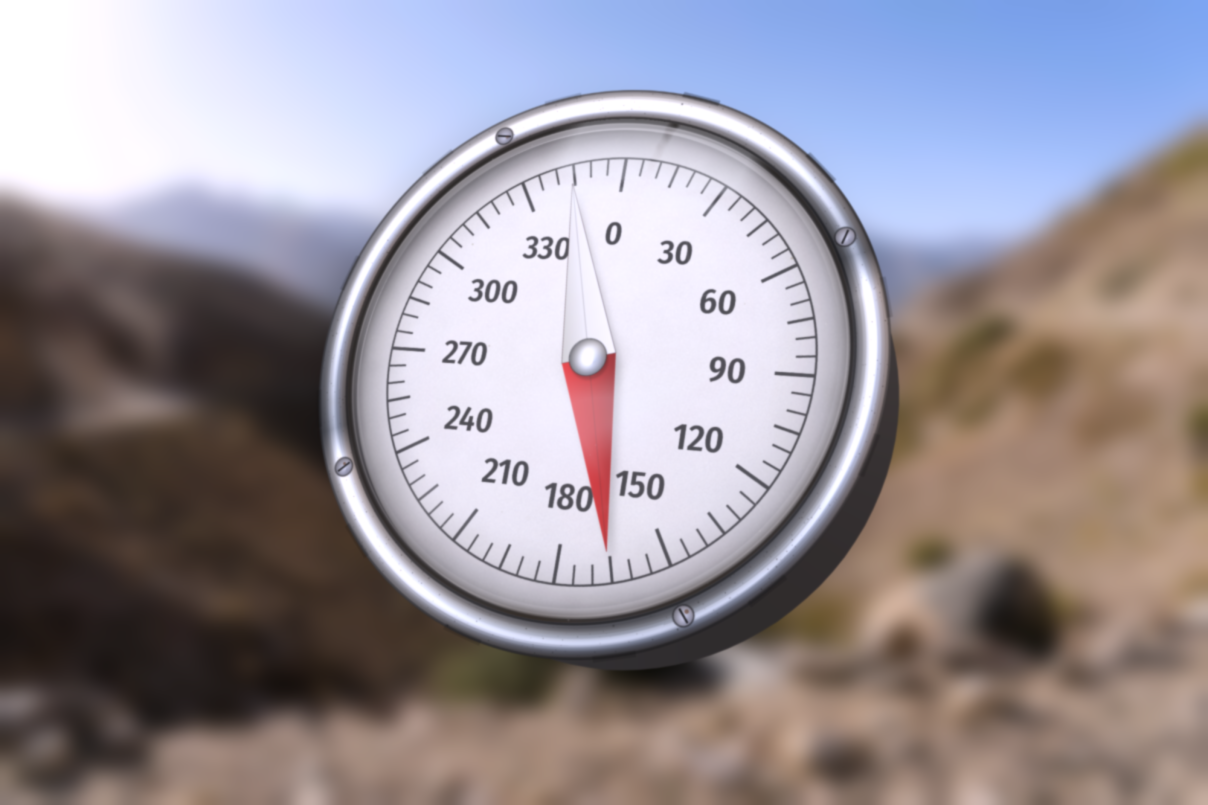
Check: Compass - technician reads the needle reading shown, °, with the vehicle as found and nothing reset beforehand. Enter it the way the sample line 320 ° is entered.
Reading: 165 °
